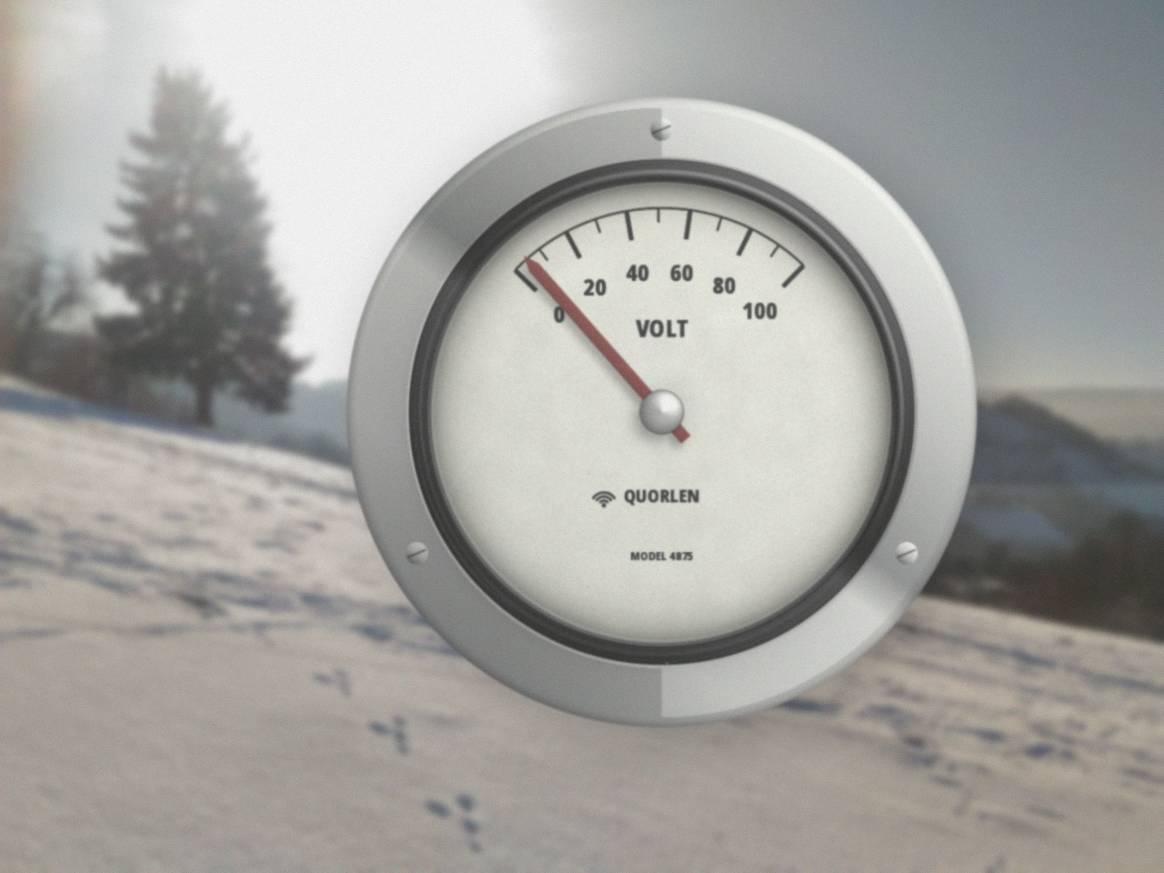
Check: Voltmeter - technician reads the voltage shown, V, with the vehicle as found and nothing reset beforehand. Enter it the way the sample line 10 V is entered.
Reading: 5 V
